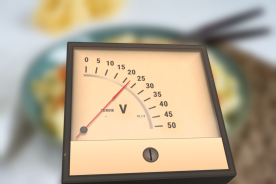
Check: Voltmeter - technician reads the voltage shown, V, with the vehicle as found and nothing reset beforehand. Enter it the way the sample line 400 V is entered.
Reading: 22.5 V
